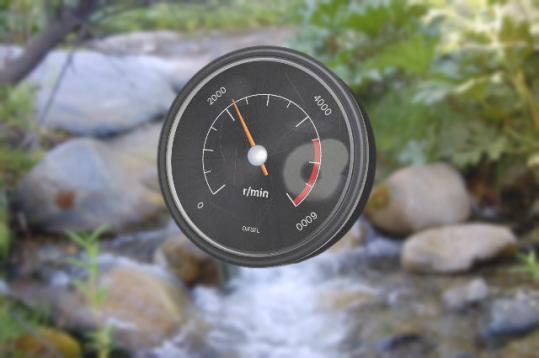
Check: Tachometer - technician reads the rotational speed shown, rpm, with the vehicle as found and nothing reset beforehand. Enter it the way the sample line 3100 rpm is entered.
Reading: 2250 rpm
